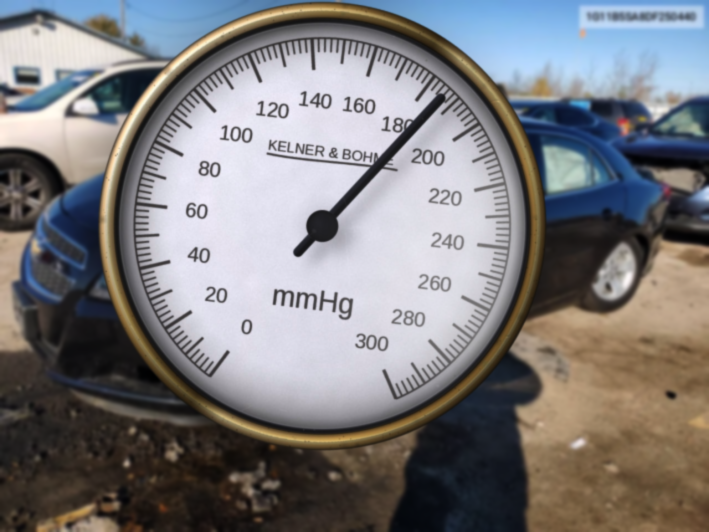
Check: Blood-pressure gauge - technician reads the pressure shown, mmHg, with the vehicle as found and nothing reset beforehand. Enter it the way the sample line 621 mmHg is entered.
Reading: 186 mmHg
